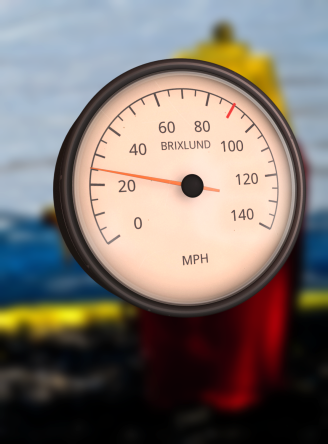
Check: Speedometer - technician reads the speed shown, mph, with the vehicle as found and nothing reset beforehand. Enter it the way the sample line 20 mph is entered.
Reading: 25 mph
